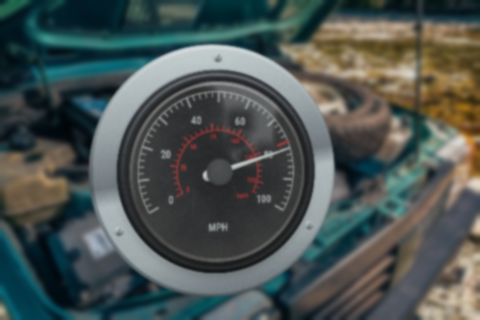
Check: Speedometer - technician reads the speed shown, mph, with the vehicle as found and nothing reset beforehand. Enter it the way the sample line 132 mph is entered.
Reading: 80 mph
